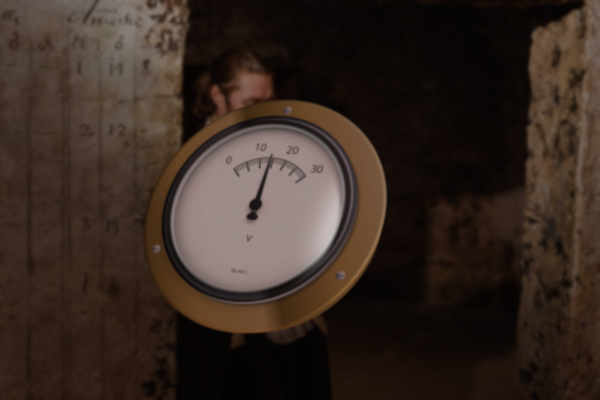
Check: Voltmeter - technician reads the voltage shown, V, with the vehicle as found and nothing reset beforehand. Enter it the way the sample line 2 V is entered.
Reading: 15 V
